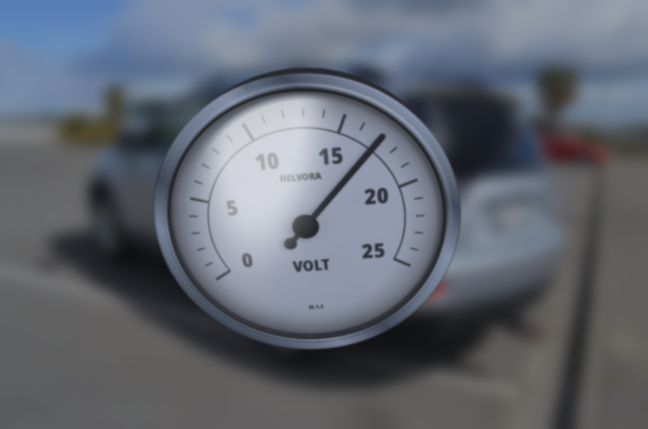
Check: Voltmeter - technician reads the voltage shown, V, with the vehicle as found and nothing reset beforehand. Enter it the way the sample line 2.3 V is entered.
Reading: 17 V
